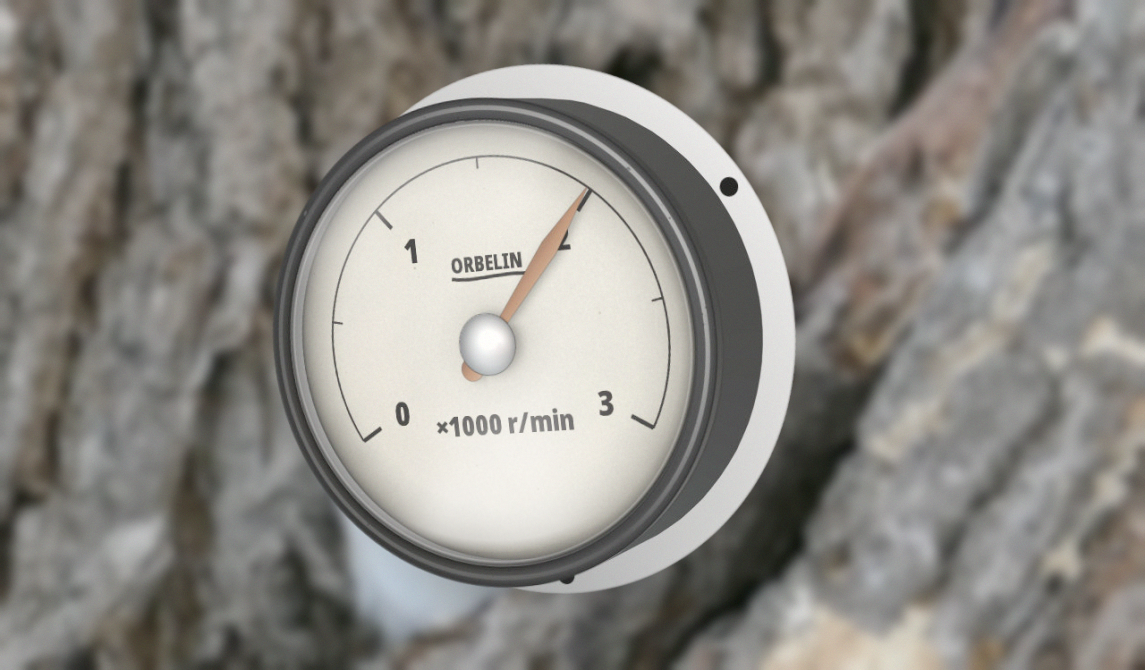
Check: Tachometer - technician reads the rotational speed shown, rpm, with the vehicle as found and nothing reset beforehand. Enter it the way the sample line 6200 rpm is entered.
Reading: 2000 rpm
